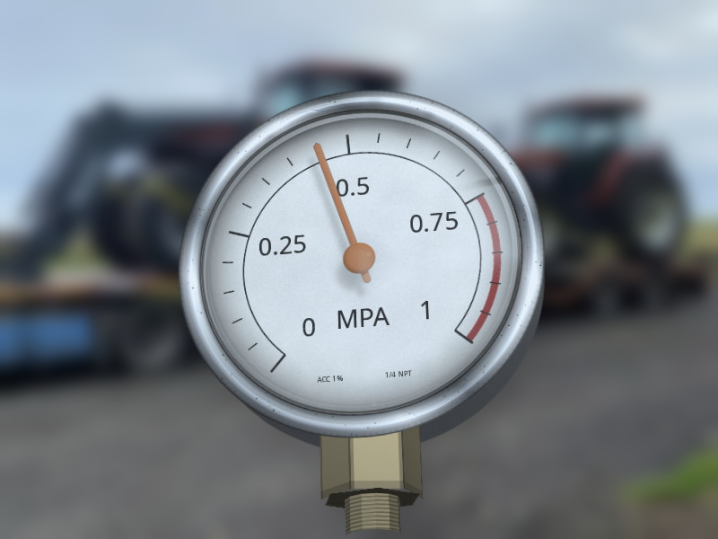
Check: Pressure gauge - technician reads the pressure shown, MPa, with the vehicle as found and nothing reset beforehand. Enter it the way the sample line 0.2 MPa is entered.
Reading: 0.45 MPa
